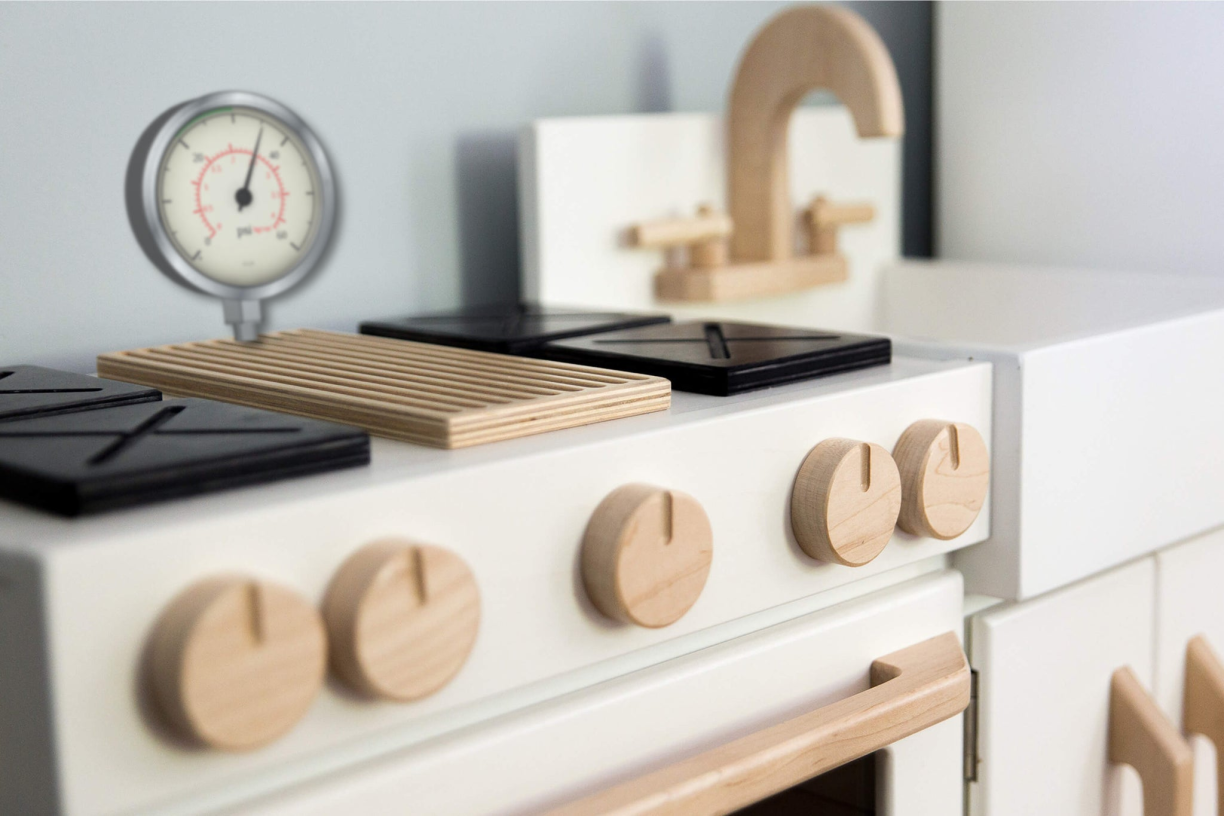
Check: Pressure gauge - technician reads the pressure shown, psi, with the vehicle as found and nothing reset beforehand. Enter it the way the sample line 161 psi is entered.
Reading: 35 psi
